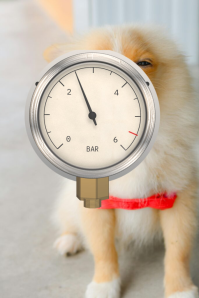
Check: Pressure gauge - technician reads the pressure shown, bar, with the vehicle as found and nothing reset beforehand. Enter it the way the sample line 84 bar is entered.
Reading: 2.5 bar
